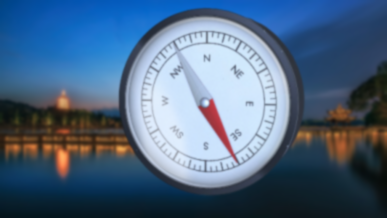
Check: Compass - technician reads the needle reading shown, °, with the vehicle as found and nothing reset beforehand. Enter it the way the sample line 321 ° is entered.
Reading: 150 °
